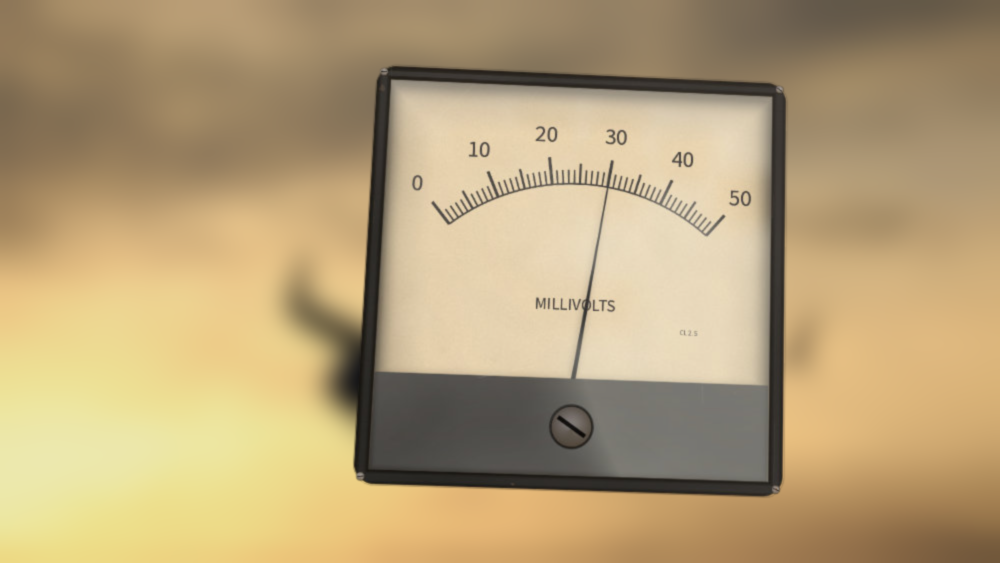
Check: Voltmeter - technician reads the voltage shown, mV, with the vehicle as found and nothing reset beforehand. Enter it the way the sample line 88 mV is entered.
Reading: 30 mV
